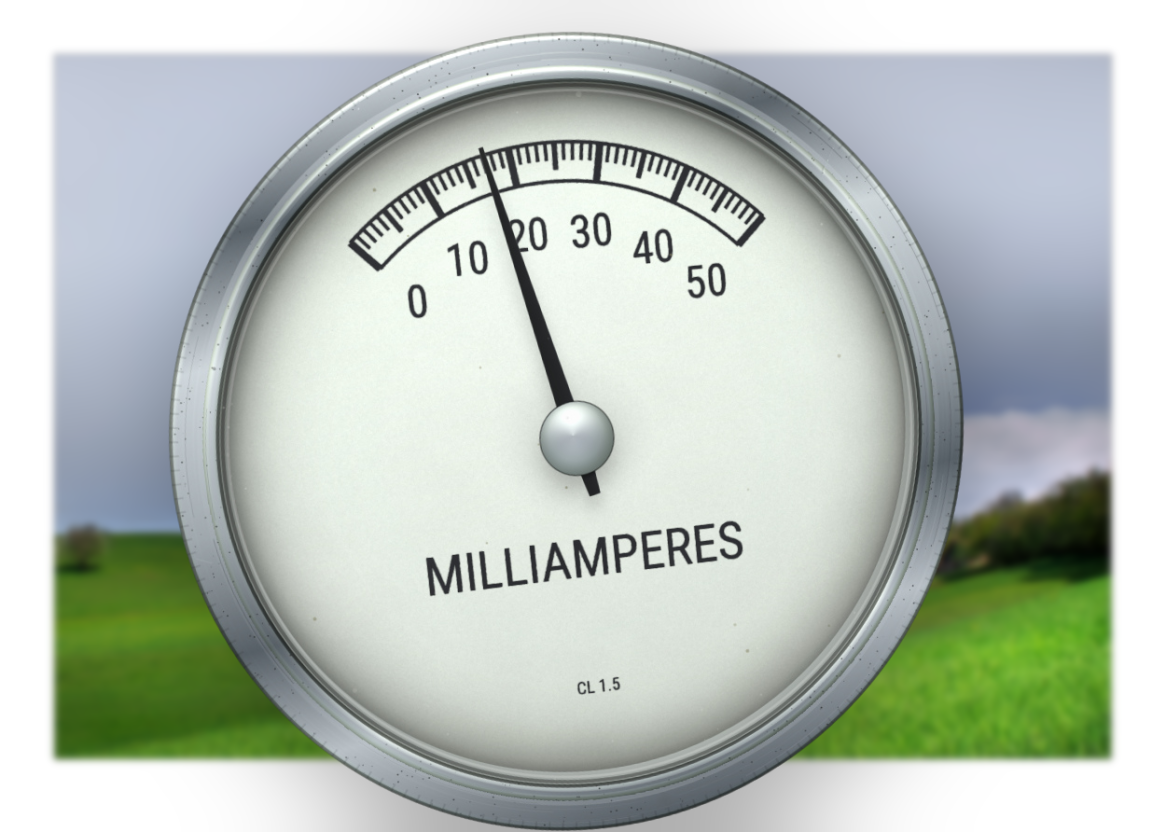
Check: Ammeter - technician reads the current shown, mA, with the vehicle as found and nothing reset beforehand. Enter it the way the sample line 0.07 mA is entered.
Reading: 17 mA
